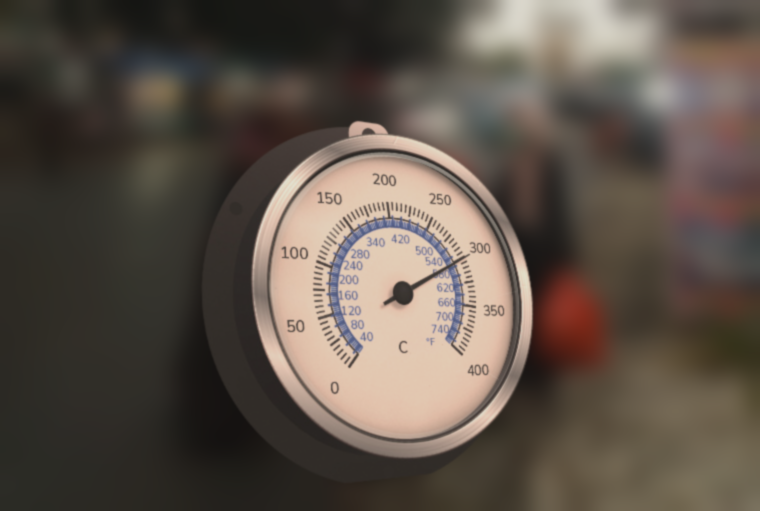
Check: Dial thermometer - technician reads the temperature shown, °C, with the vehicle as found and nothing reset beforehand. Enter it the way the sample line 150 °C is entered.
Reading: 300 °C
